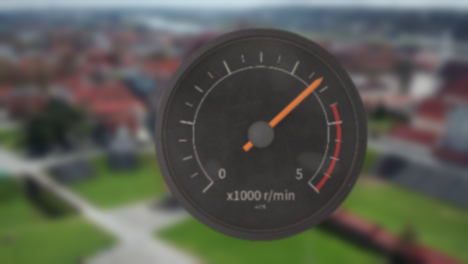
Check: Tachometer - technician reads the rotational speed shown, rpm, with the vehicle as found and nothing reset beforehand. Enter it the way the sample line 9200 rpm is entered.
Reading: 3375 rpm
